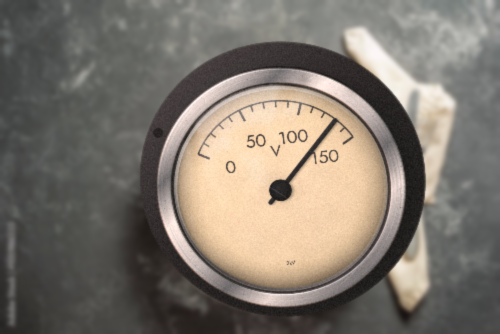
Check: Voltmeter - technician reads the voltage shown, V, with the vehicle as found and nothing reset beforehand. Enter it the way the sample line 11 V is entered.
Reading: 130 V
